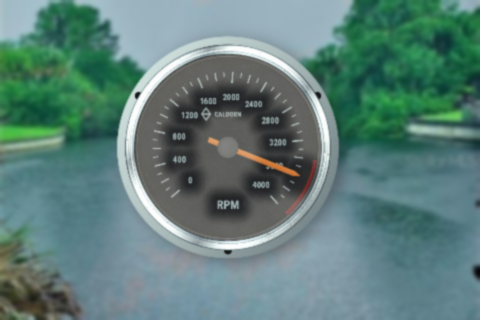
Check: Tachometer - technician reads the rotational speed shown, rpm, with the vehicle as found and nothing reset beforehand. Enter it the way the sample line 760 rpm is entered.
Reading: 3600 rpm
